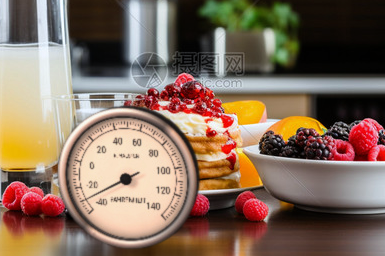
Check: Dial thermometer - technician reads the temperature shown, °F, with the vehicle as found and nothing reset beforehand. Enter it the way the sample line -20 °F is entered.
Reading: -30 °F
